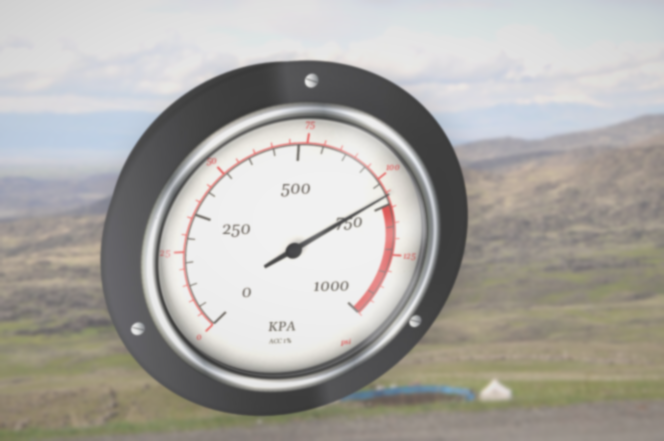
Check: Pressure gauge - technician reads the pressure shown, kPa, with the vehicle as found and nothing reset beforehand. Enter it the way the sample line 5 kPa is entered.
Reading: 725 kPa
